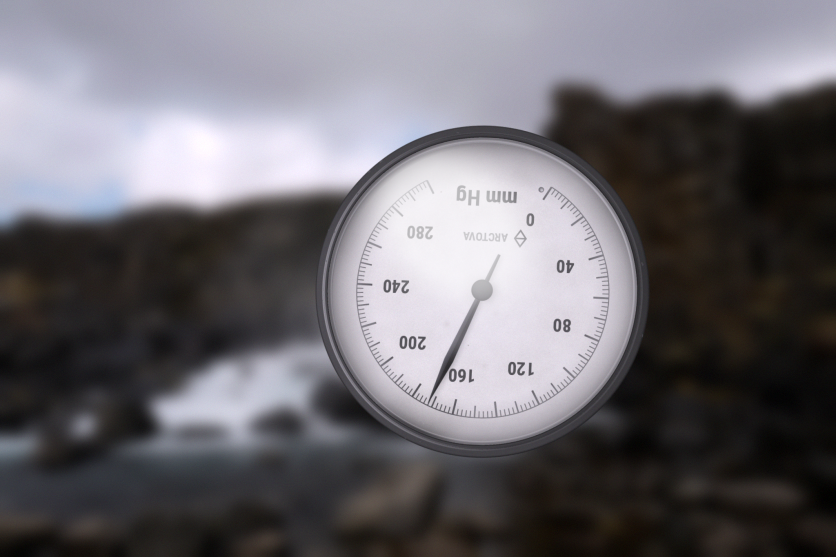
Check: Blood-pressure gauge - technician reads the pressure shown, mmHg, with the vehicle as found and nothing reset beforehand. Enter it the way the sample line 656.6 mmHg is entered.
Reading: 172 mmHg
